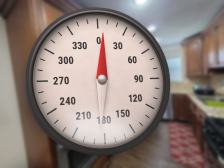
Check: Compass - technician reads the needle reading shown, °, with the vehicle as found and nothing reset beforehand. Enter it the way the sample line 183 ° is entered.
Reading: 5 °
